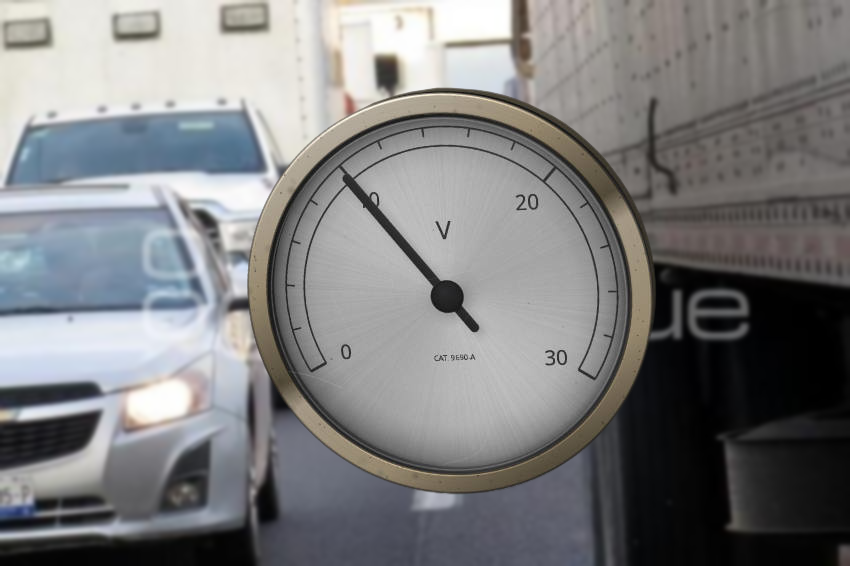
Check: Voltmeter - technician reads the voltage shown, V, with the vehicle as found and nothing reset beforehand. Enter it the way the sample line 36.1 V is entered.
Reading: 10 V
